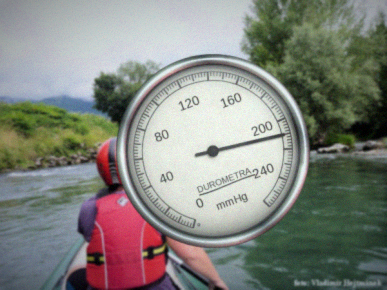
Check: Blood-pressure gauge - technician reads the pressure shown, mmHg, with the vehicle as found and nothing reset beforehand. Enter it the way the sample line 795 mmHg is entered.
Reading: 210 mmHg
